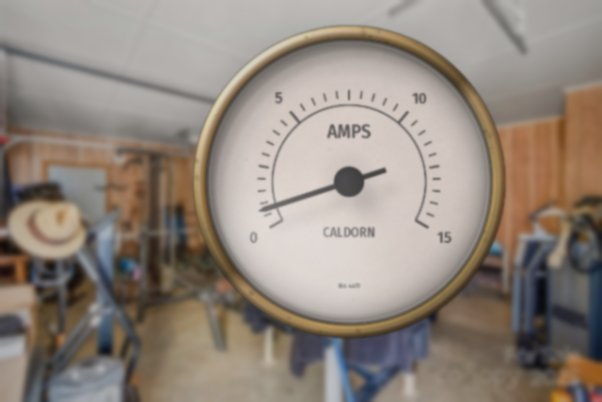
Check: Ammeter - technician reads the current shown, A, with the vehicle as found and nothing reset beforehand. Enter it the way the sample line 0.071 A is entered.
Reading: 0.75 A
